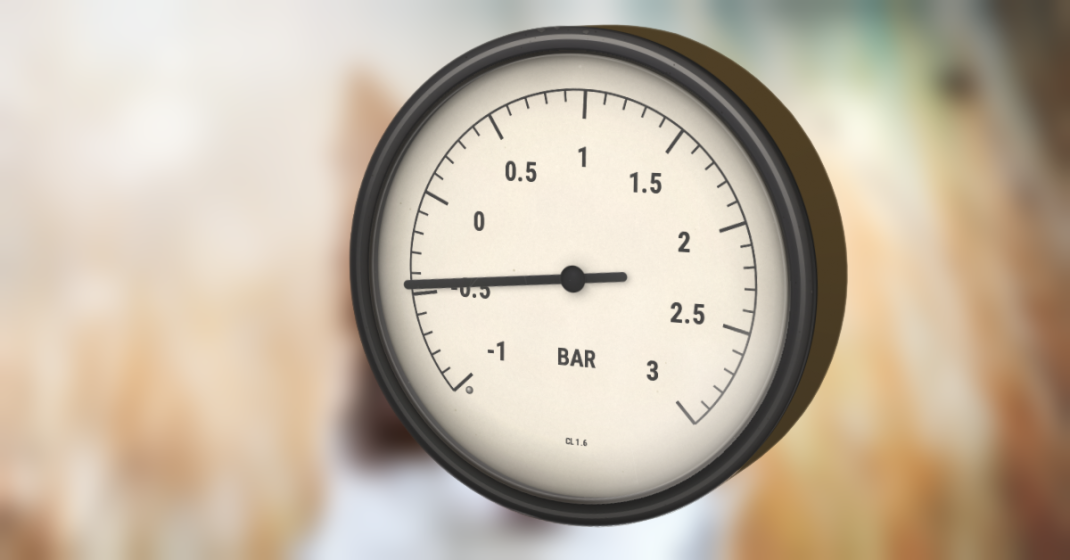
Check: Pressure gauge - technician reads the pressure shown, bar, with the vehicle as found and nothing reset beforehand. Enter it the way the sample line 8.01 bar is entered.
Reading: -0.45 bar
